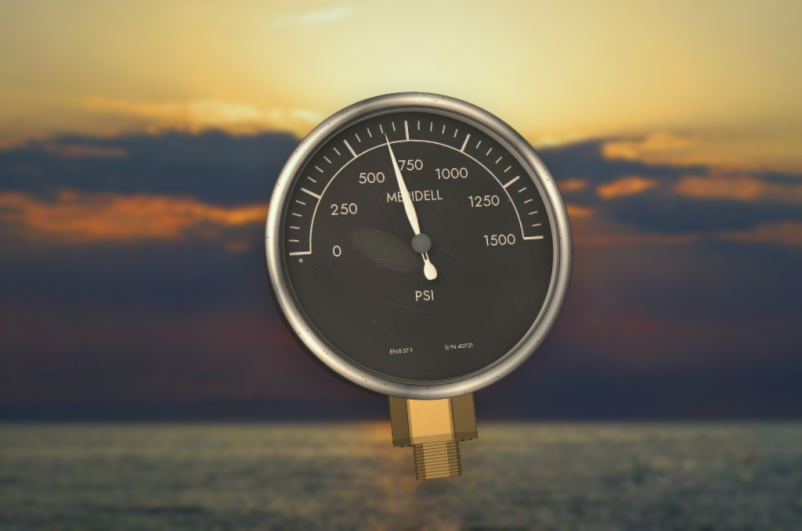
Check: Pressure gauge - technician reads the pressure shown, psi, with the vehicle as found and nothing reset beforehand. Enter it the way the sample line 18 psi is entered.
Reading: 650 psi
